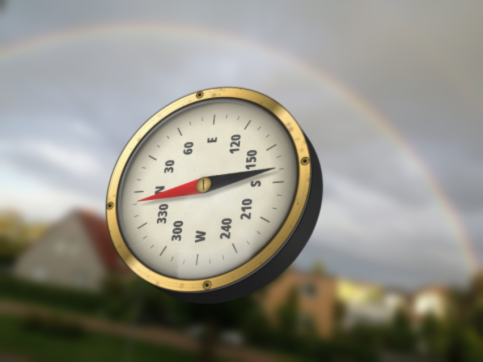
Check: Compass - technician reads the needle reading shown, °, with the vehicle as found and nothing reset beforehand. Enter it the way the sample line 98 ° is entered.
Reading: 350 °
